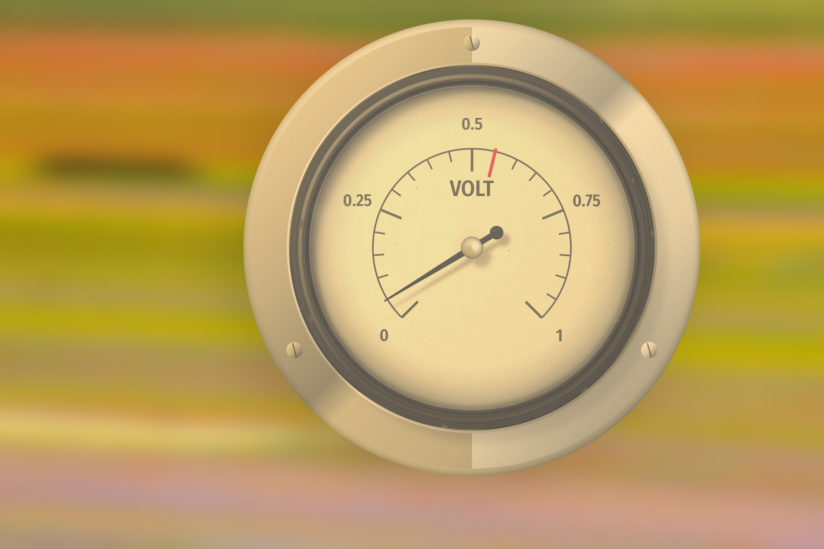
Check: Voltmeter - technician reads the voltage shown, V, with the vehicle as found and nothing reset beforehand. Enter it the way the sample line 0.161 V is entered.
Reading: 0.05 V
